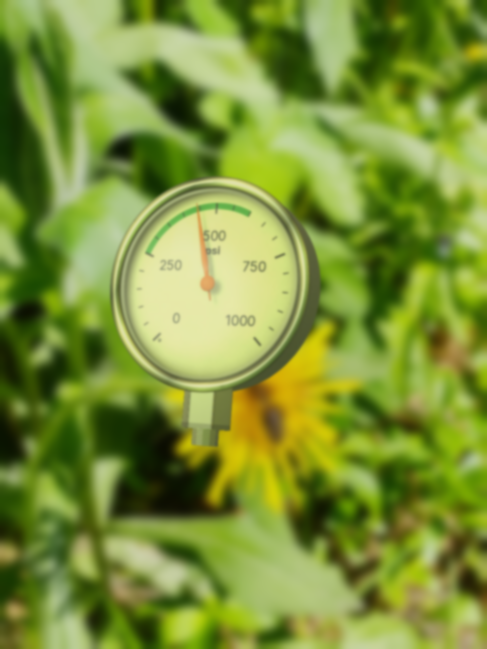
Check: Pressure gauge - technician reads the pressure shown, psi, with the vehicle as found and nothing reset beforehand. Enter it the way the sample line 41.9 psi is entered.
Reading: 450 psi
